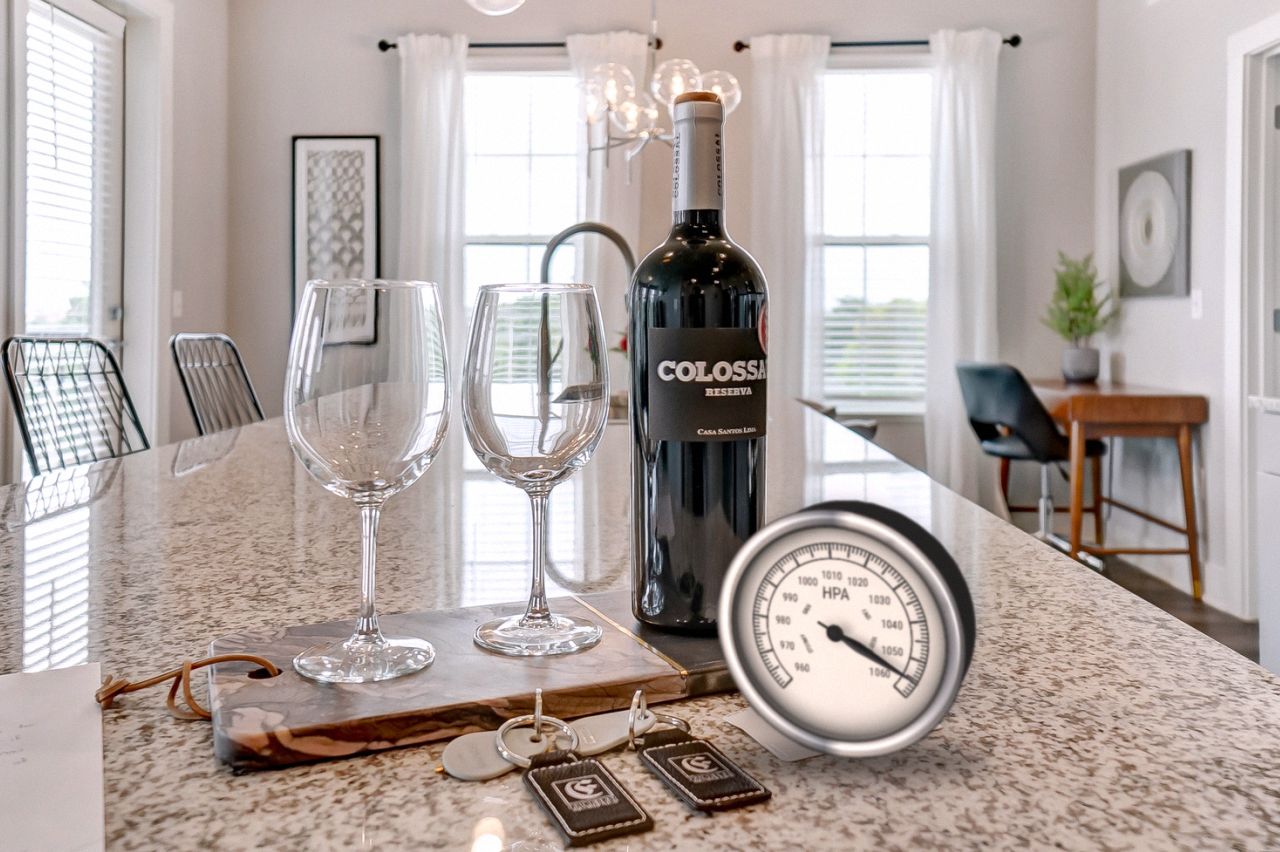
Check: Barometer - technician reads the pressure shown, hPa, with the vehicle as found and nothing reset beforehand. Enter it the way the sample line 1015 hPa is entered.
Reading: 1055 hPa
